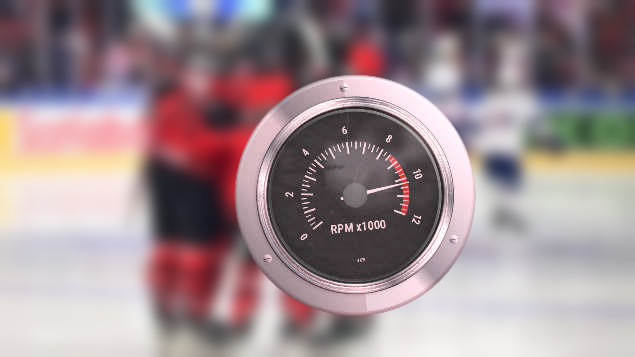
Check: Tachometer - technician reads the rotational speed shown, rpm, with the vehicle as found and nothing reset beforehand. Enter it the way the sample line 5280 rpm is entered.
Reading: 10250 rpm
